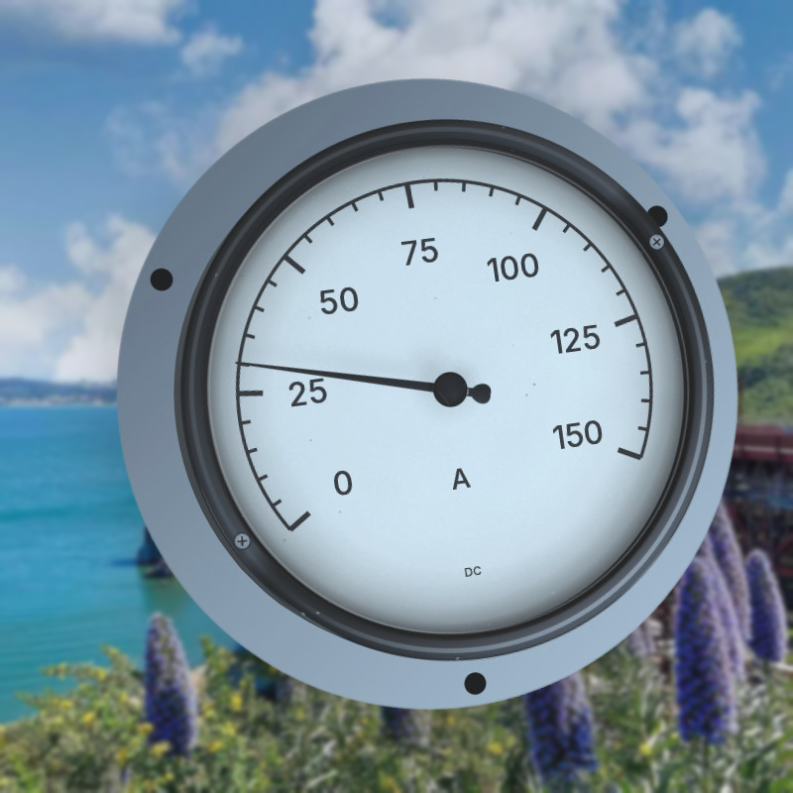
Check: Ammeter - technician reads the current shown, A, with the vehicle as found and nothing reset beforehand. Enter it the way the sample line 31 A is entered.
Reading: 30 A
